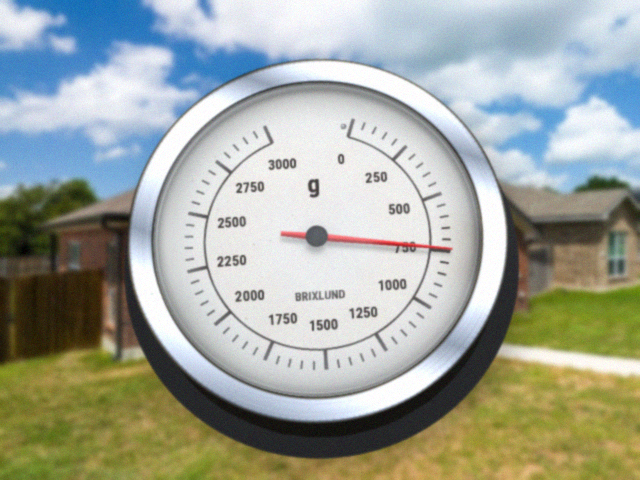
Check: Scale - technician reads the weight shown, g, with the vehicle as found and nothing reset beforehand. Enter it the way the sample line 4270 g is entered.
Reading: 750 g
